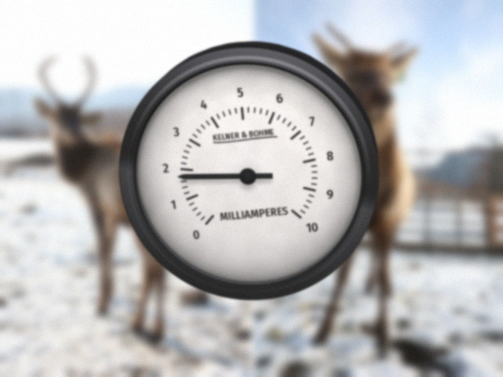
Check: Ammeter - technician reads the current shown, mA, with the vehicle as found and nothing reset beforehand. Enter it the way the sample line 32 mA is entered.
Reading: 1.8 mA
